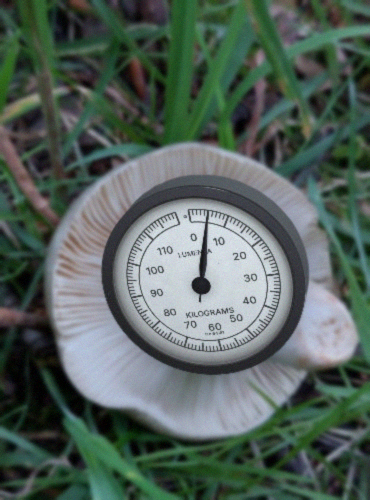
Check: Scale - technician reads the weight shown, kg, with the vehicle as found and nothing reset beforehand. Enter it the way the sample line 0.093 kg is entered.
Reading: 5 kg
